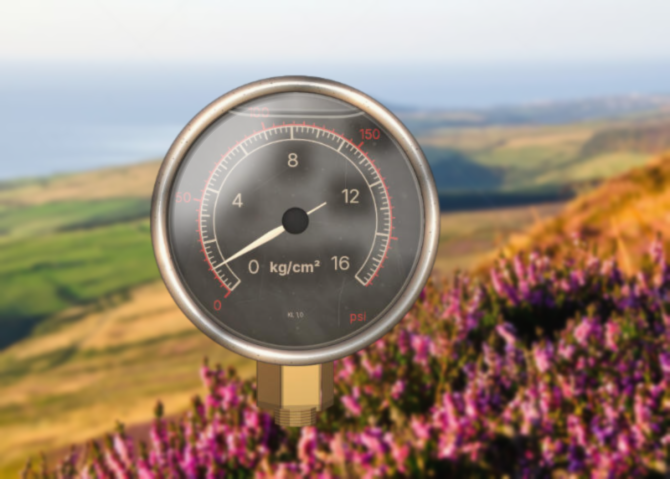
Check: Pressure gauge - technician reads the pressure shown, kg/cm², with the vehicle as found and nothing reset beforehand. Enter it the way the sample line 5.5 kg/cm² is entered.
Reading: 1 kg/cm²
